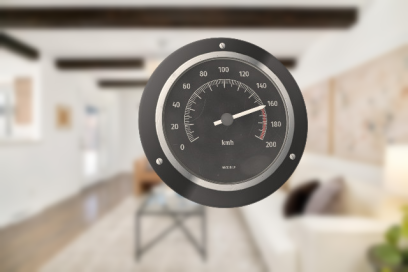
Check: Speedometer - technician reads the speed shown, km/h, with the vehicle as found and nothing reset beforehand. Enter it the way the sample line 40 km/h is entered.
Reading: 160 km/h
